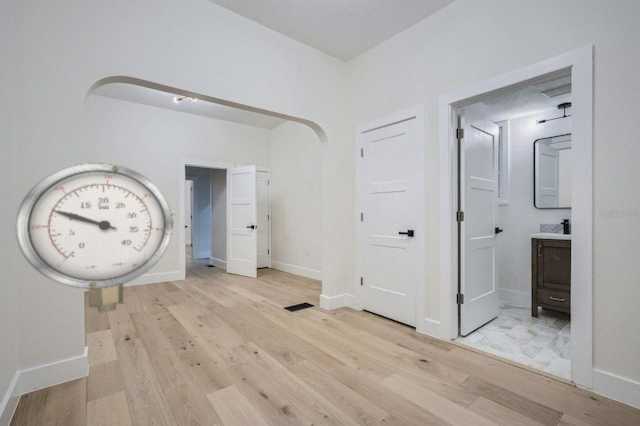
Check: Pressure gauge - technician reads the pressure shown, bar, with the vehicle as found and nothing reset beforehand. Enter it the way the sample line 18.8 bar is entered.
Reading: 10 bar
